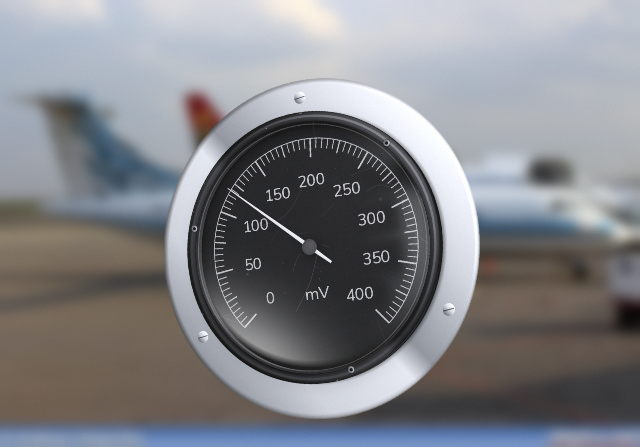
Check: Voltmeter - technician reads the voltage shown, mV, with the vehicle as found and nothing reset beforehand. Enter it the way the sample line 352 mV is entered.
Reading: 120 mV
